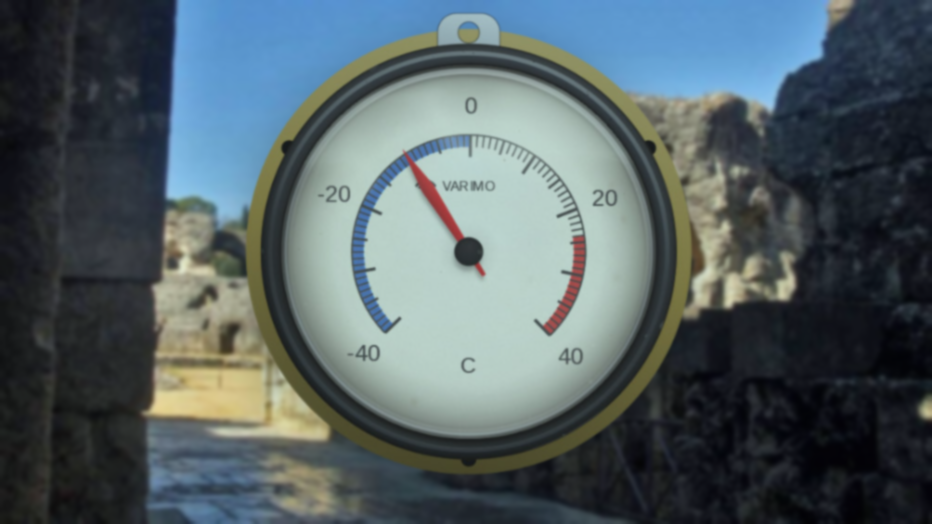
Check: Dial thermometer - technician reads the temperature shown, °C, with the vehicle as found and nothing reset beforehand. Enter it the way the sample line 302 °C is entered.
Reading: -10 °C
